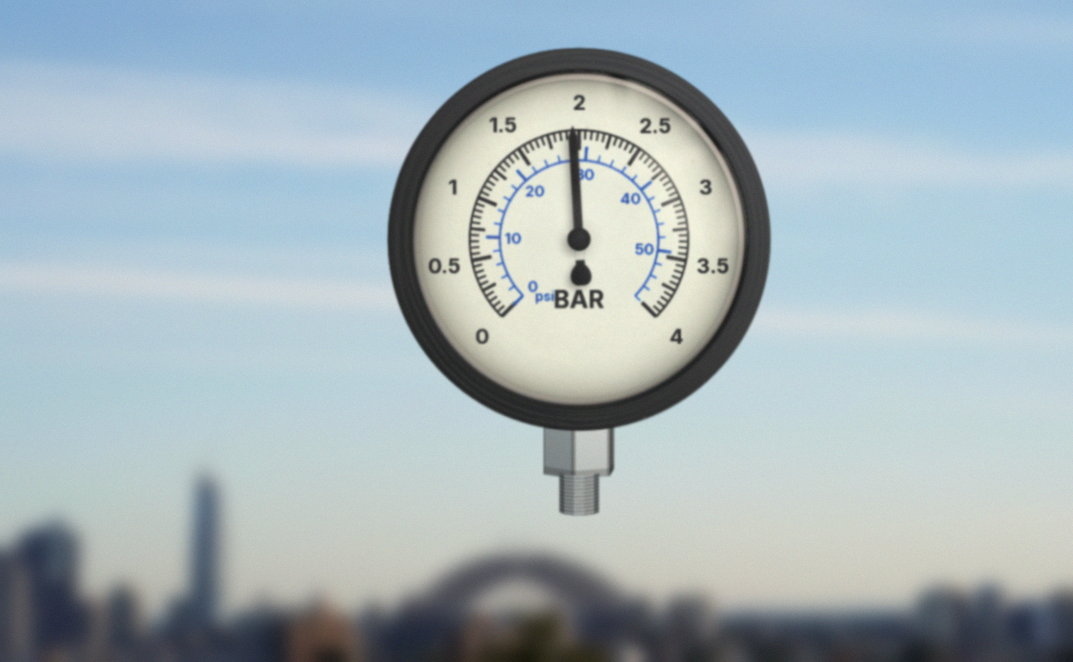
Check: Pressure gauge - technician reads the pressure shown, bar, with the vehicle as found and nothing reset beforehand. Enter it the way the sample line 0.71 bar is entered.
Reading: 1.95 bar
